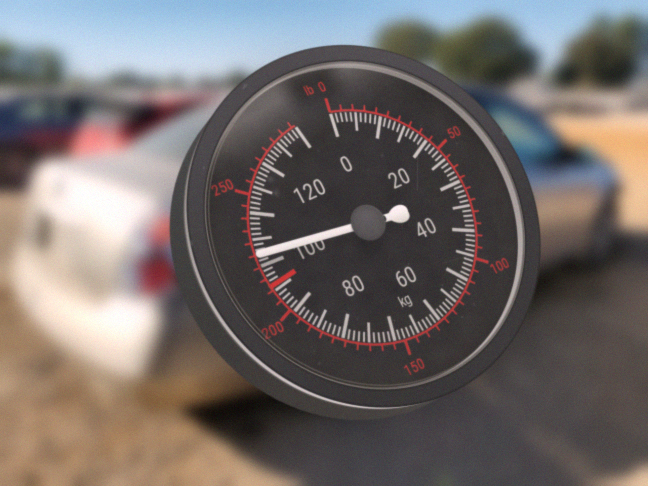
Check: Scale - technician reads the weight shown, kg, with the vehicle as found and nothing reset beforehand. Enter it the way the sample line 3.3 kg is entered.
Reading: 102 kg
